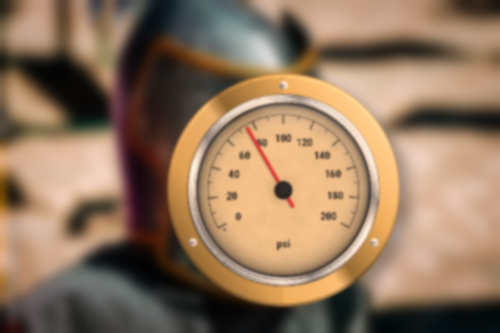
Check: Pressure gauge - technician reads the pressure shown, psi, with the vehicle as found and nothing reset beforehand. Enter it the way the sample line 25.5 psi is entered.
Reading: 75 psi
